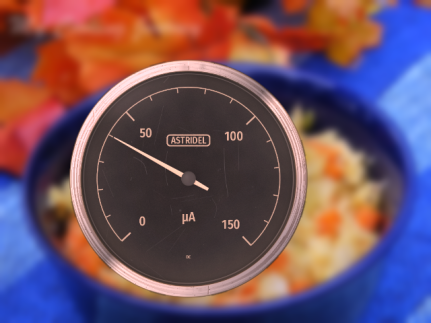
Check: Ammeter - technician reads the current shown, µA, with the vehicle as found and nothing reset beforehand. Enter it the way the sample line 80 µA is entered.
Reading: 40 µA
